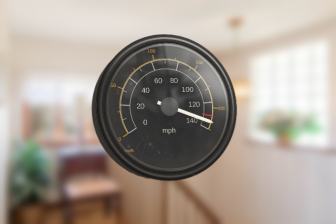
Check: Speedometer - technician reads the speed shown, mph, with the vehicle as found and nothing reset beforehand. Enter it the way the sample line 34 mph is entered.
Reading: 135 mph
